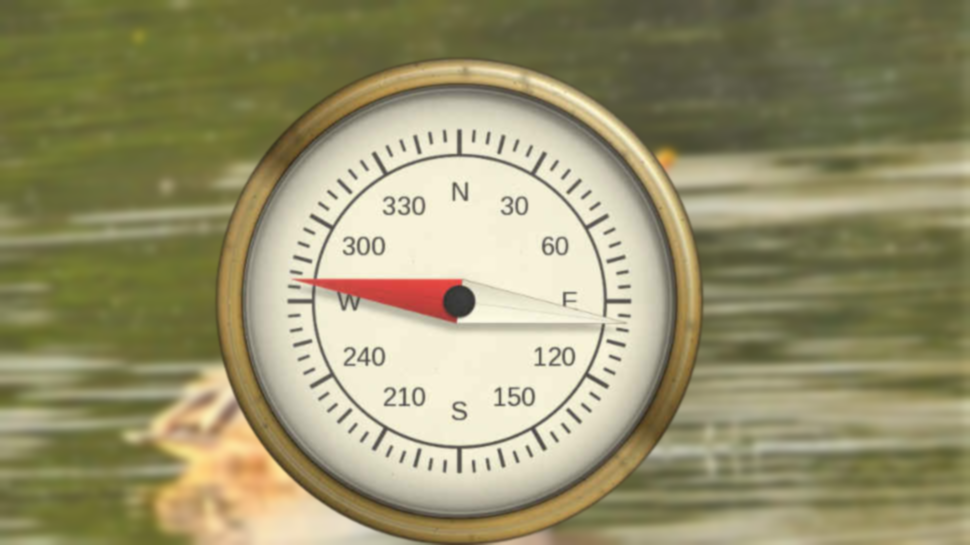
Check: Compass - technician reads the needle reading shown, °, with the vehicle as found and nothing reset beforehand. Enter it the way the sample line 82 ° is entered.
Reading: 277.5 °
